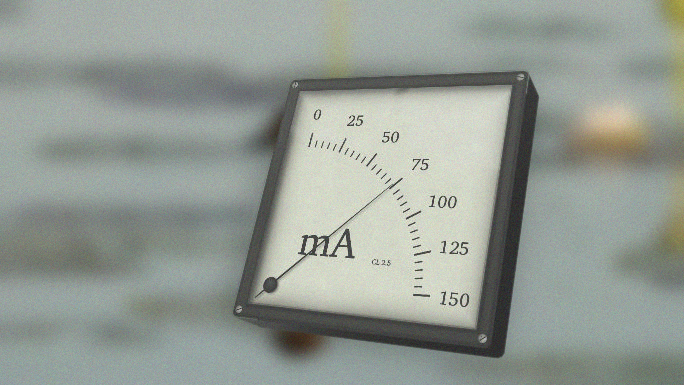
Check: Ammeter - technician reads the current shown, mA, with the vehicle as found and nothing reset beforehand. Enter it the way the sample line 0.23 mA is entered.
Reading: 75 mA
